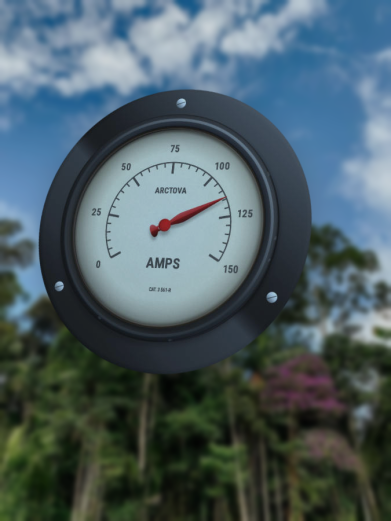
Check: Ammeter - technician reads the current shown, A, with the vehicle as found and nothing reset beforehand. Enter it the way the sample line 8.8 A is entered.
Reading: 115 A
